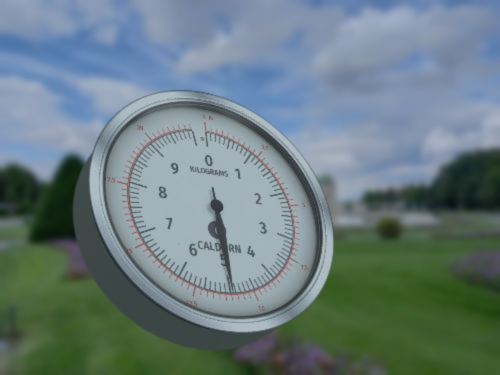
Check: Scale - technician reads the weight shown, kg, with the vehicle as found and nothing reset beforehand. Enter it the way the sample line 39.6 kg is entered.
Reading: 5 kg
